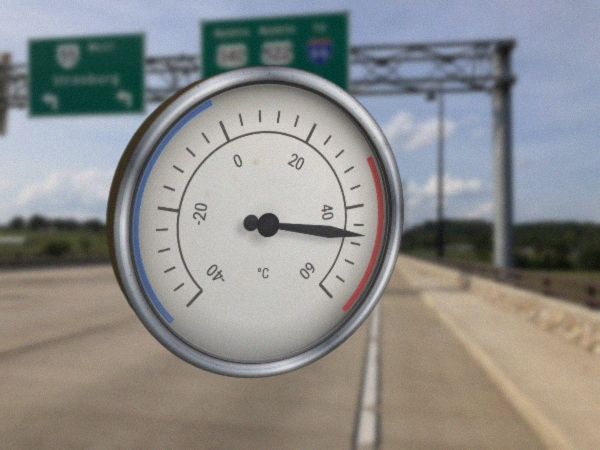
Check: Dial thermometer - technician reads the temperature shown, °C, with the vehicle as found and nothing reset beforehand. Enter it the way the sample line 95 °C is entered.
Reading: 46 °C
